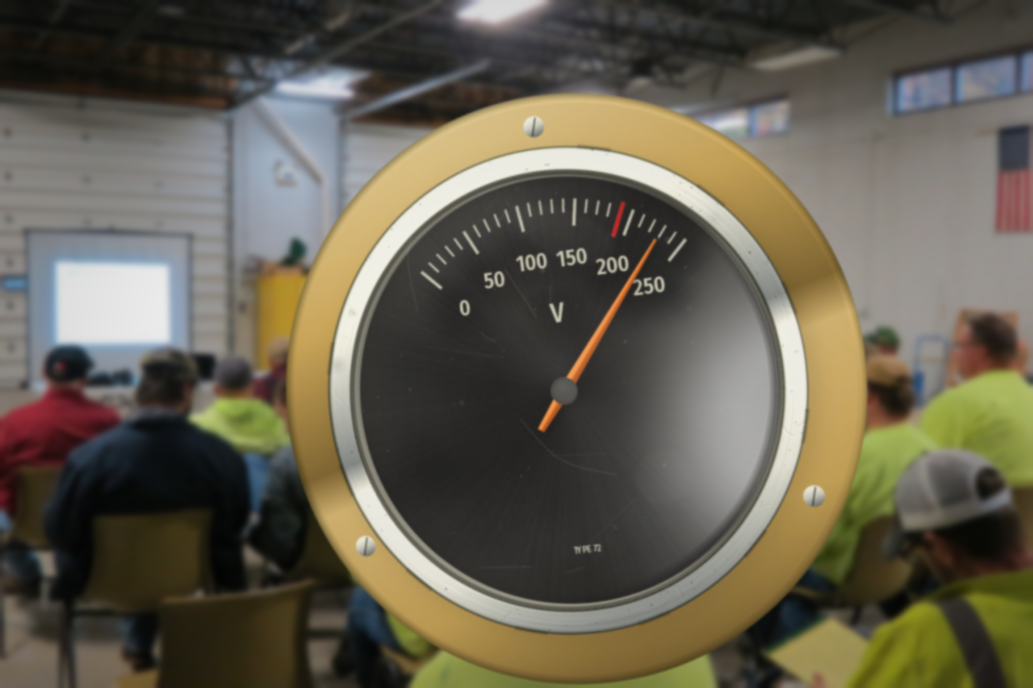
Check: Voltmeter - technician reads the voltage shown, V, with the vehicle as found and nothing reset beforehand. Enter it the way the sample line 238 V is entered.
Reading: 230 V
